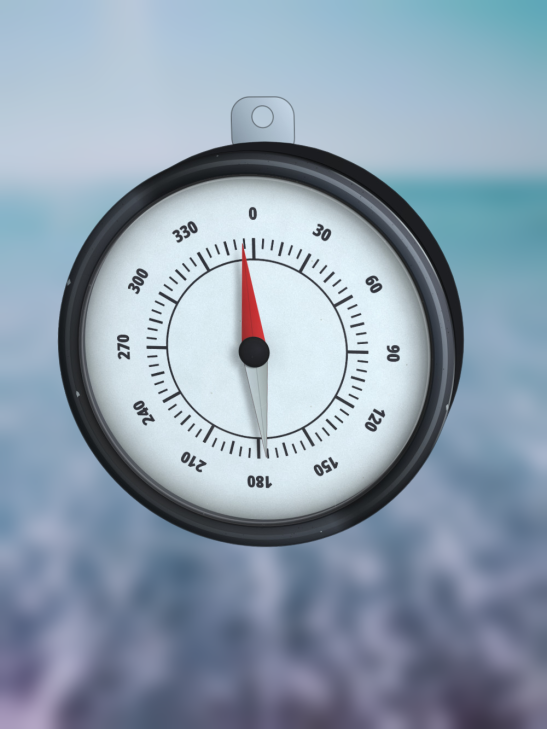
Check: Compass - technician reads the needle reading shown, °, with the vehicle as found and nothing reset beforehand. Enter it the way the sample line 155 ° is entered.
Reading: 355 °
